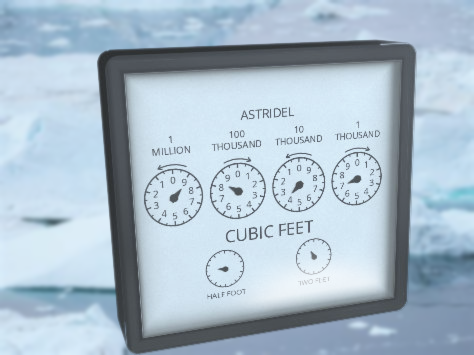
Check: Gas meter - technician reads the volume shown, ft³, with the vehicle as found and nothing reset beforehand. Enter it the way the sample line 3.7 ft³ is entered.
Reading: 883700 ft³
